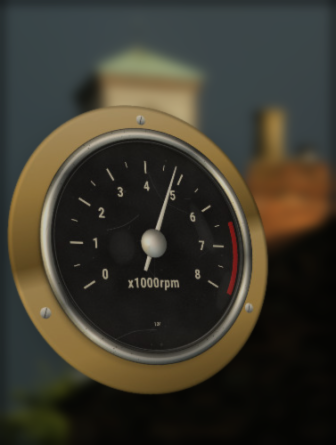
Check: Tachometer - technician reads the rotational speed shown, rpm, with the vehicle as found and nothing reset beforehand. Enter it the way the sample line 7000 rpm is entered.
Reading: 4750 rpm
